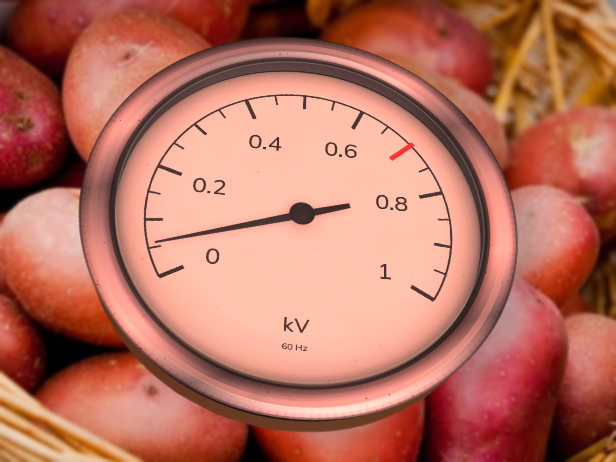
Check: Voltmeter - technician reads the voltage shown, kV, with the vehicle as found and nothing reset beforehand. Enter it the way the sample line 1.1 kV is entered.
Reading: 0.05 kV
